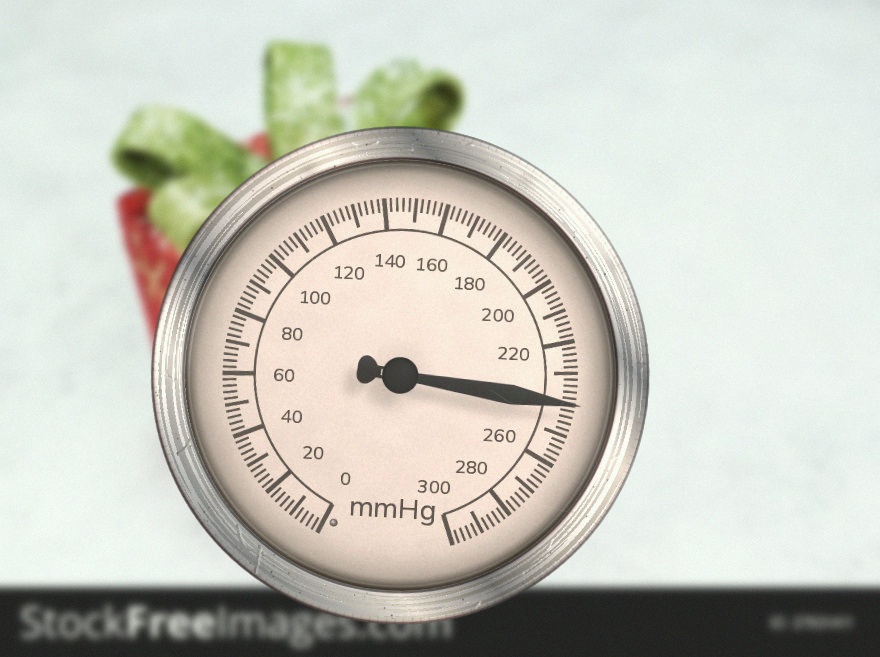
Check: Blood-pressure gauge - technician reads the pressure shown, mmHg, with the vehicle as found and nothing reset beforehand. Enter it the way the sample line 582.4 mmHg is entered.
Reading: 240 mmHg
